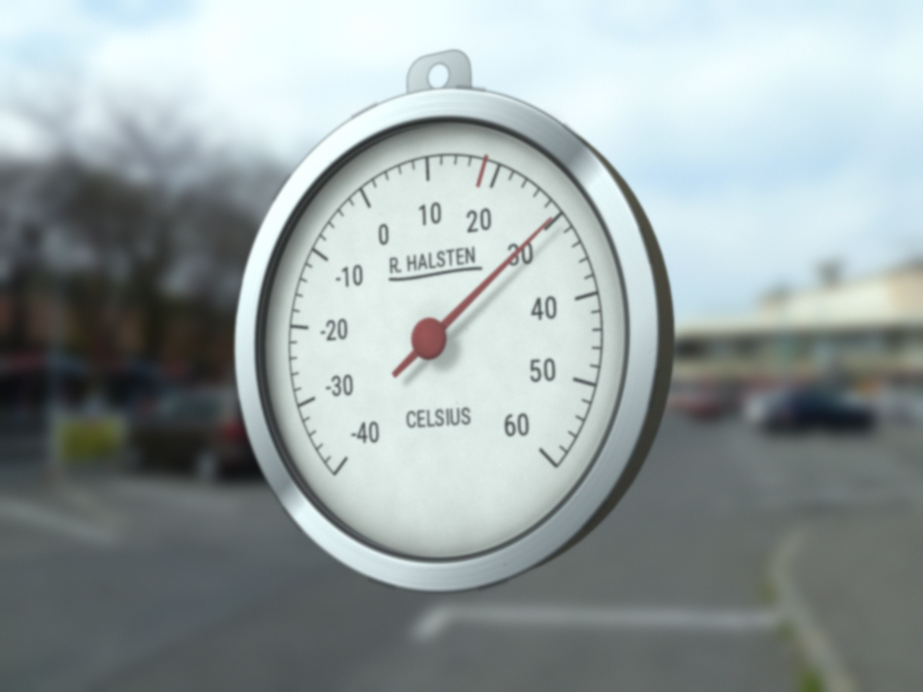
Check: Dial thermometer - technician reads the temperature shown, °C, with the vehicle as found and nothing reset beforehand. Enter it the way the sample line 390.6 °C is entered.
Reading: 30 °C
